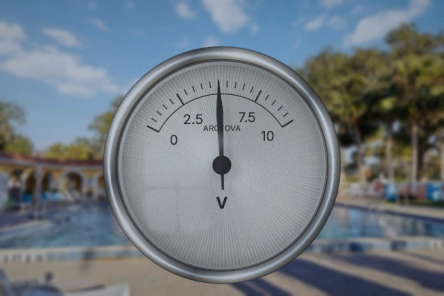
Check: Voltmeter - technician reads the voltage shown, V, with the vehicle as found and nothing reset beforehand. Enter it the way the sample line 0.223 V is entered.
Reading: 5 V
